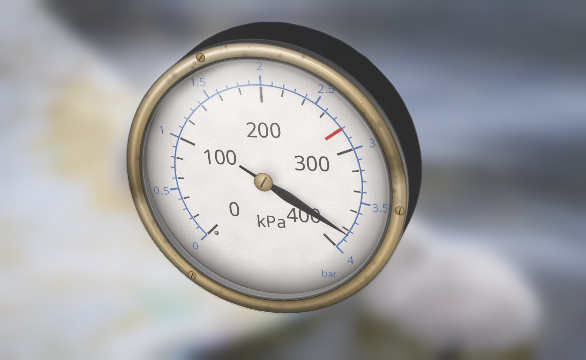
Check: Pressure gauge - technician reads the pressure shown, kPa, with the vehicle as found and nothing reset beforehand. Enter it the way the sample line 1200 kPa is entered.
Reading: 380 kPa
